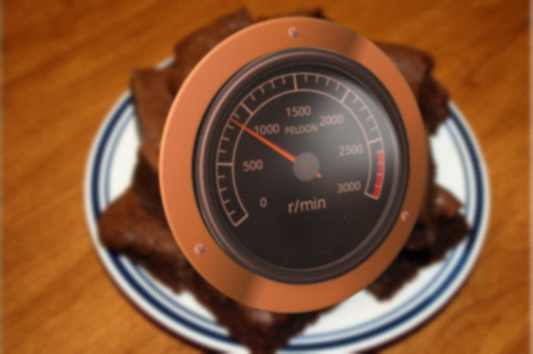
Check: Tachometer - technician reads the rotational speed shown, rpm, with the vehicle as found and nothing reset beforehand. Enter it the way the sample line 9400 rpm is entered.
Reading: 850 rpm
